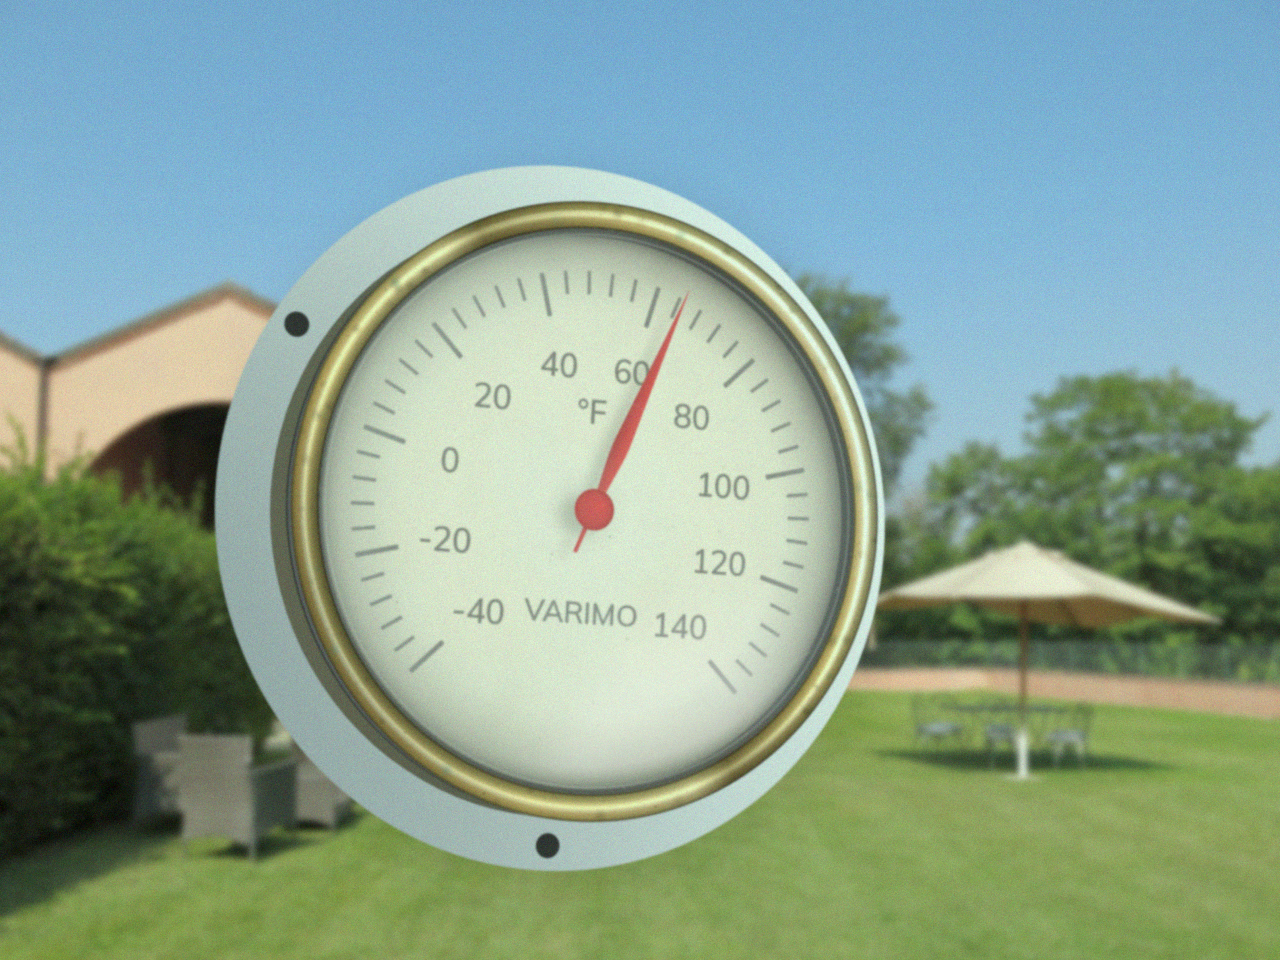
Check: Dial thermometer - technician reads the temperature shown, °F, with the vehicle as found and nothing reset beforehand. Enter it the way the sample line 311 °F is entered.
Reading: 64 °F
